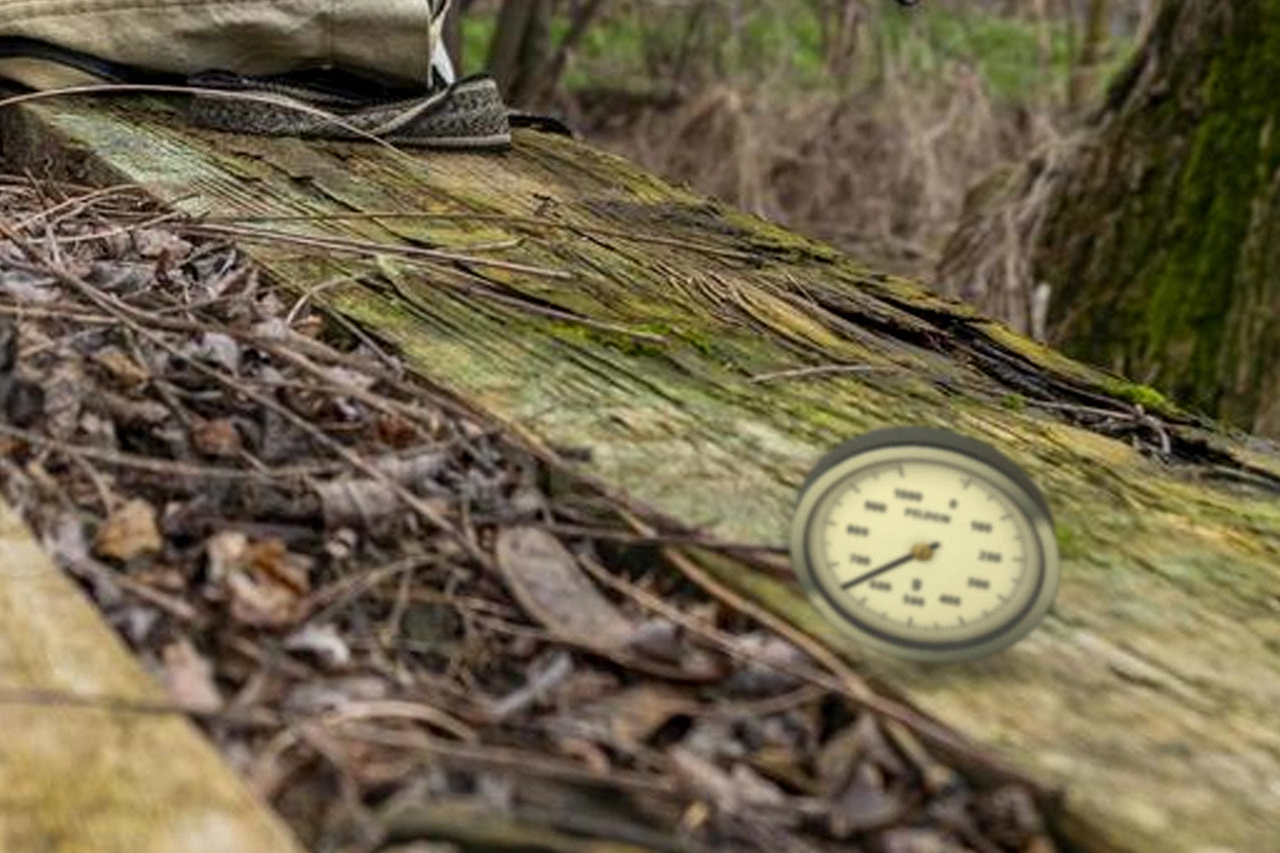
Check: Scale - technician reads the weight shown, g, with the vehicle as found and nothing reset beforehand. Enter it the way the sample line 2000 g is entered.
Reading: 650 g
